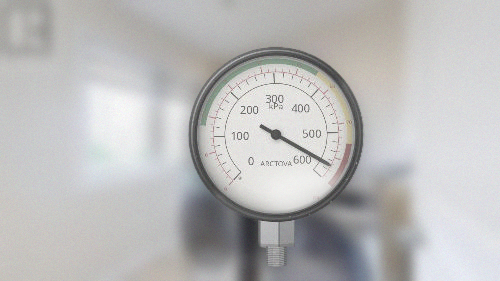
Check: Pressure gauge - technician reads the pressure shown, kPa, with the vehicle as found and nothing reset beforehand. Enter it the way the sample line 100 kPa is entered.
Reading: 570 kPa
